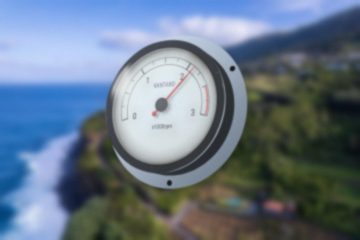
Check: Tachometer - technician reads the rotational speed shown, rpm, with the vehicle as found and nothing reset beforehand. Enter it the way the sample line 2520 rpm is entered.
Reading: 2125 rpm
